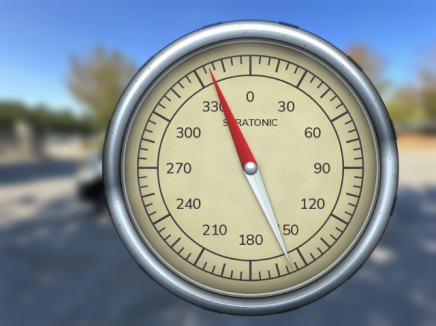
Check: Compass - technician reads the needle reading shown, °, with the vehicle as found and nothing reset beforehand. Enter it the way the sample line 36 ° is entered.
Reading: 337.5 °
